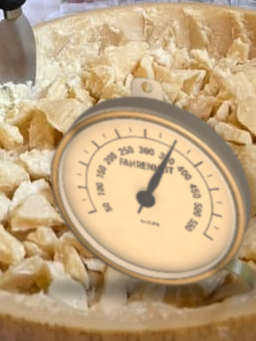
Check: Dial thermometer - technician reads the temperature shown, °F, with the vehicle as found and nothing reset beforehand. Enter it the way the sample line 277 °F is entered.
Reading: 350 °F
